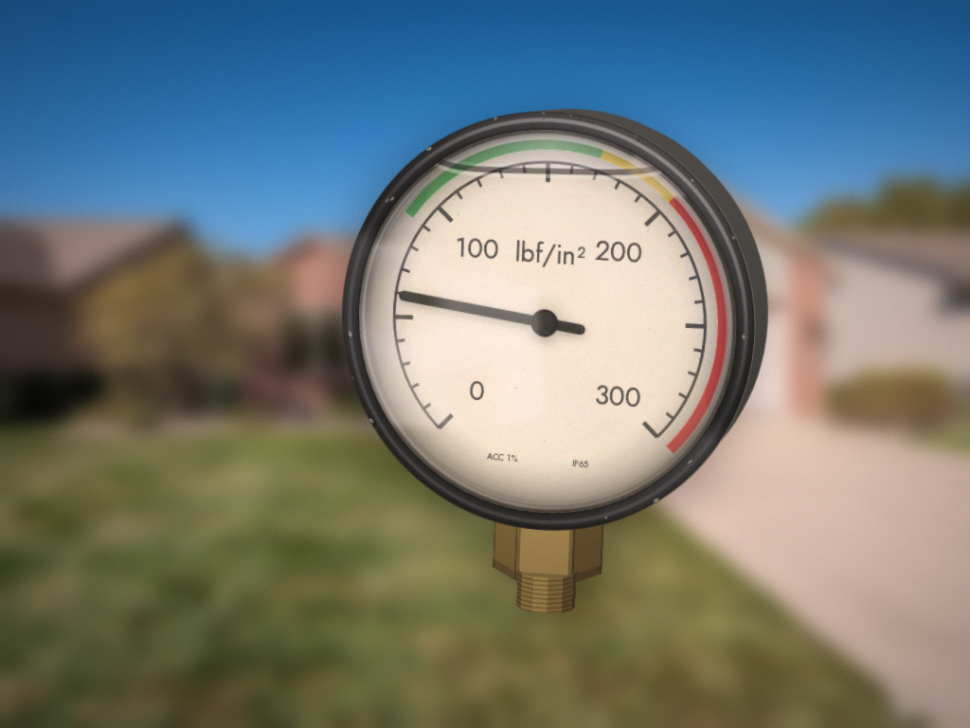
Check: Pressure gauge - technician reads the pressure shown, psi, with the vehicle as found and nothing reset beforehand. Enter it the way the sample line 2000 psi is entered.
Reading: 60 psi
